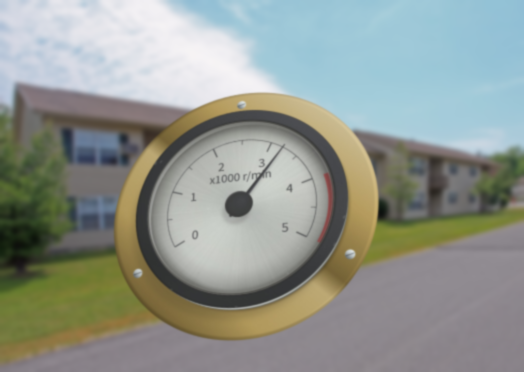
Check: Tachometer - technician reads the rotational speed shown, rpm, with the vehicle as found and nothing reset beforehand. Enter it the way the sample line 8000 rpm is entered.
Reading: 3250 rpm
